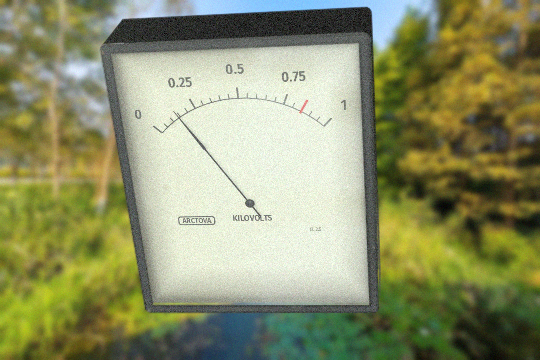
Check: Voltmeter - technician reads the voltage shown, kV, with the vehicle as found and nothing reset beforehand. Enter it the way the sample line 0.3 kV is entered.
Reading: 0.15 kV
